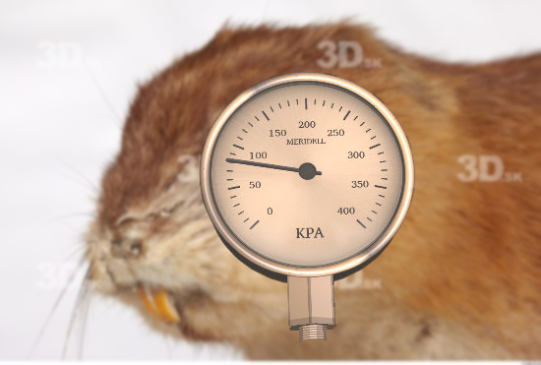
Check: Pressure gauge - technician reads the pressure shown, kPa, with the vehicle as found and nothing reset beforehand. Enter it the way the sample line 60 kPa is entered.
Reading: 80 kPa
